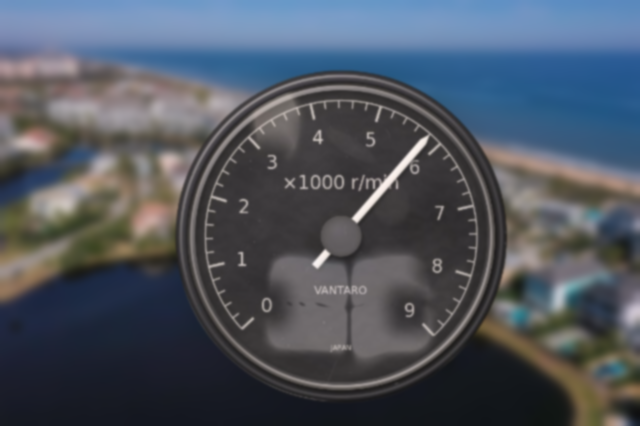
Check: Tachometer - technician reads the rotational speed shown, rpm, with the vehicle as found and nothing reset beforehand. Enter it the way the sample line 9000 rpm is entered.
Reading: 5800 rpm
